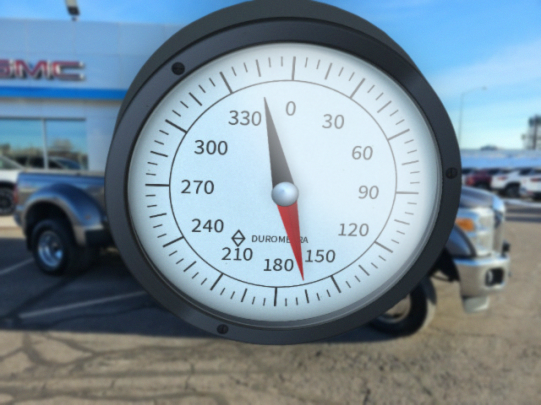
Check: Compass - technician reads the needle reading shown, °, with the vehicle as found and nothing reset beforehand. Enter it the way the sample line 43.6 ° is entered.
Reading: 165 °
